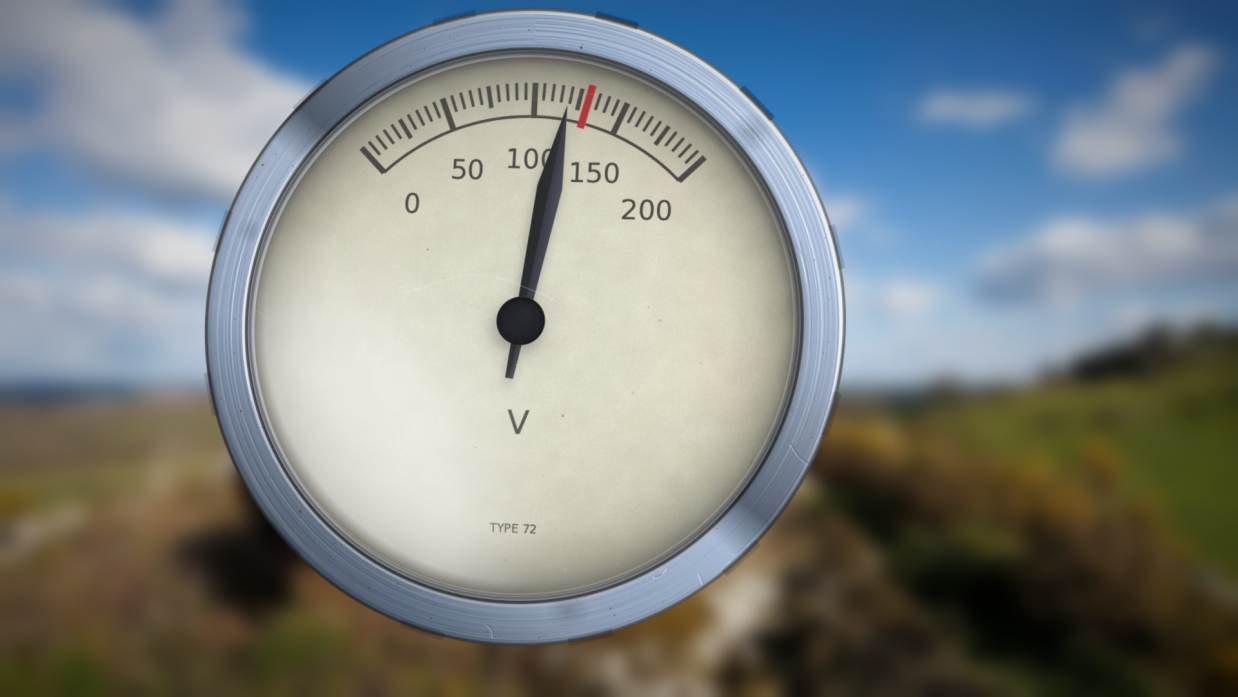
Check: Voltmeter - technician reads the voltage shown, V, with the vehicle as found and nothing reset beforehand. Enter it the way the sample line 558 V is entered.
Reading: 120 V
